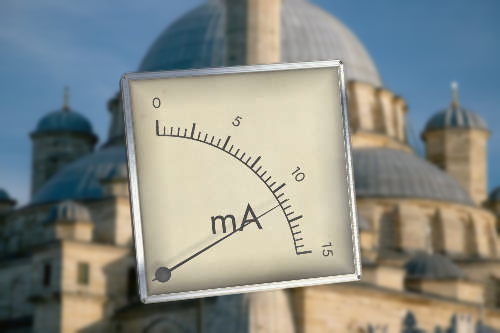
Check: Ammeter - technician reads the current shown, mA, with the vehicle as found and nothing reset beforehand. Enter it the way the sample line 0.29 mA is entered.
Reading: 11 mA
